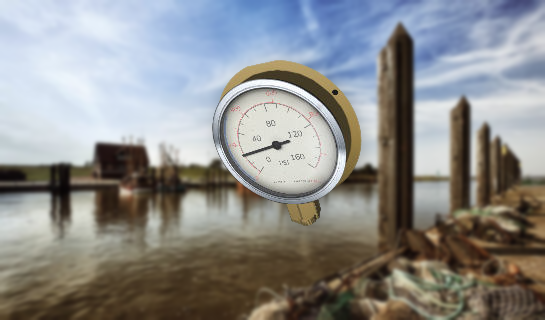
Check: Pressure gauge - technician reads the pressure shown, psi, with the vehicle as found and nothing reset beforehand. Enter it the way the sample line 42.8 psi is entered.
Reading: 20 psi
